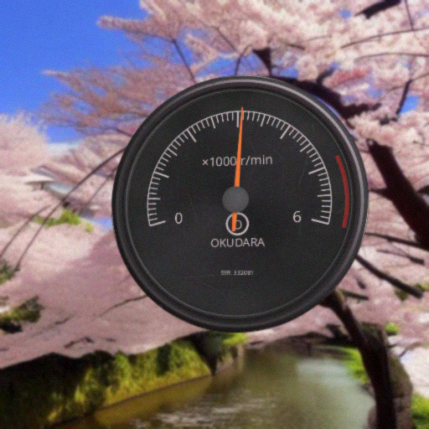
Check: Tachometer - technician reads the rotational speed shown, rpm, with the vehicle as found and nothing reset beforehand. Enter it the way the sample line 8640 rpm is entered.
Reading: 3100 rpm
